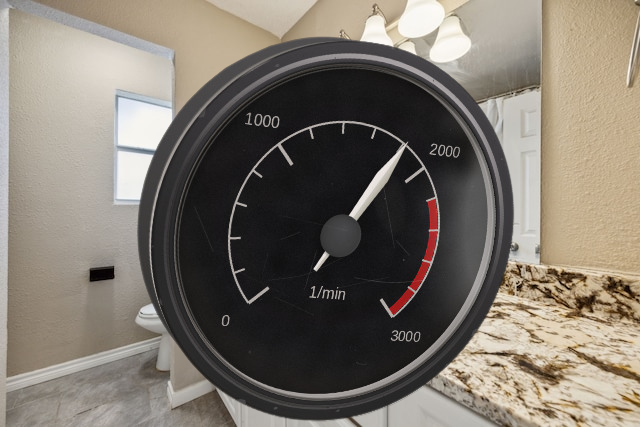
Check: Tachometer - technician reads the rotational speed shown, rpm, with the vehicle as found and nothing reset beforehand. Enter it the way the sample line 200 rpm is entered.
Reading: 1800 rpm
